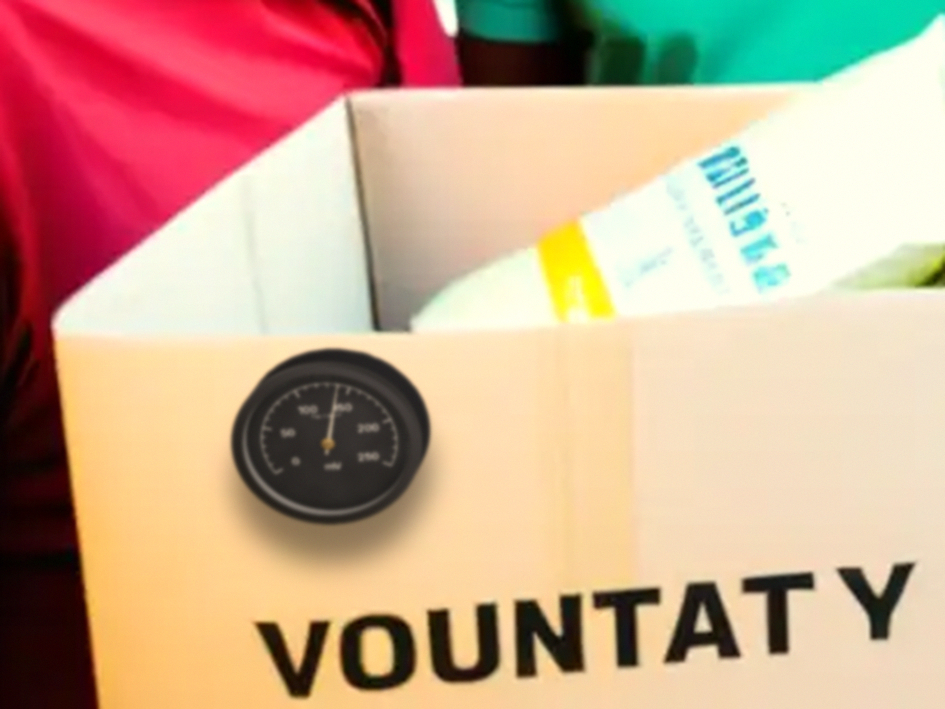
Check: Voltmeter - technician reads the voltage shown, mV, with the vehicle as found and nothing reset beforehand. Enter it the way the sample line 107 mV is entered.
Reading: 140 mV
